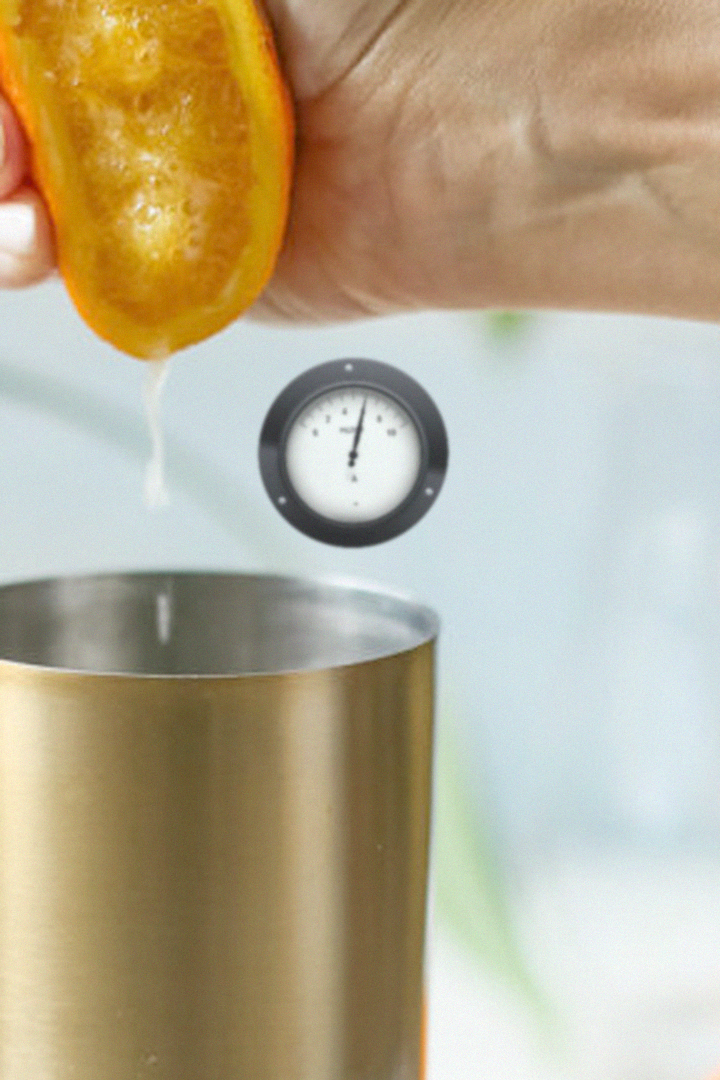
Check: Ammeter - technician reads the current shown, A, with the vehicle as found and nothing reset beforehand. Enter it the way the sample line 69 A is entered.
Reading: 6 A
